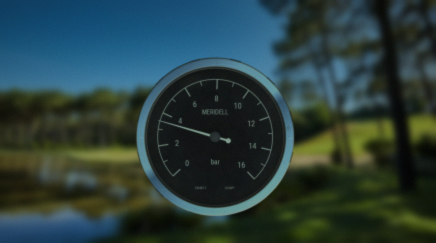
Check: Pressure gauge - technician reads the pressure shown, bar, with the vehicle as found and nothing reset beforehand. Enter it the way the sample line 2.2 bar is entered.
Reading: 3.5 bar
